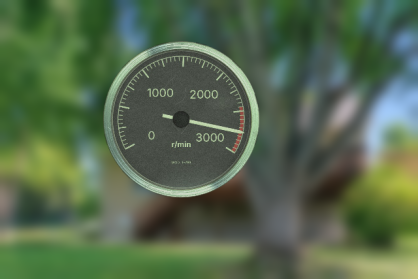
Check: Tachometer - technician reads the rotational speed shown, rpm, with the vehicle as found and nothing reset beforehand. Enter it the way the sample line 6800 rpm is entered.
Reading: 2750 rpm
